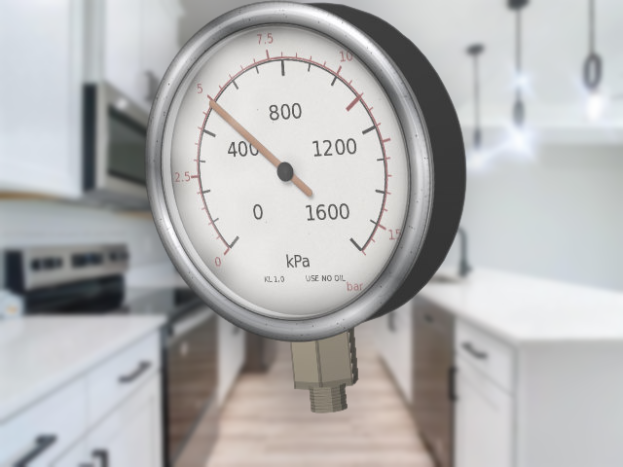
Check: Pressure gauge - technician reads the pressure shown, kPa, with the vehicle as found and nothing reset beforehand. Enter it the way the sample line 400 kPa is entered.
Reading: 500 kPa
